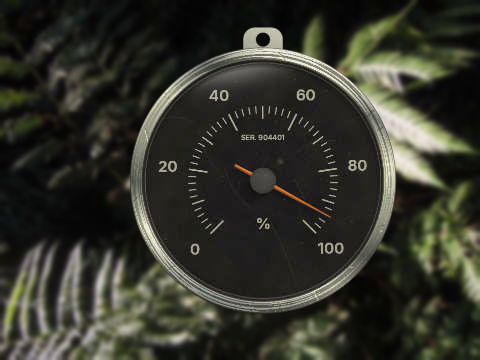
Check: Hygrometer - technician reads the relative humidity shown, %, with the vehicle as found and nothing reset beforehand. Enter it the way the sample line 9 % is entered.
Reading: 94 %
